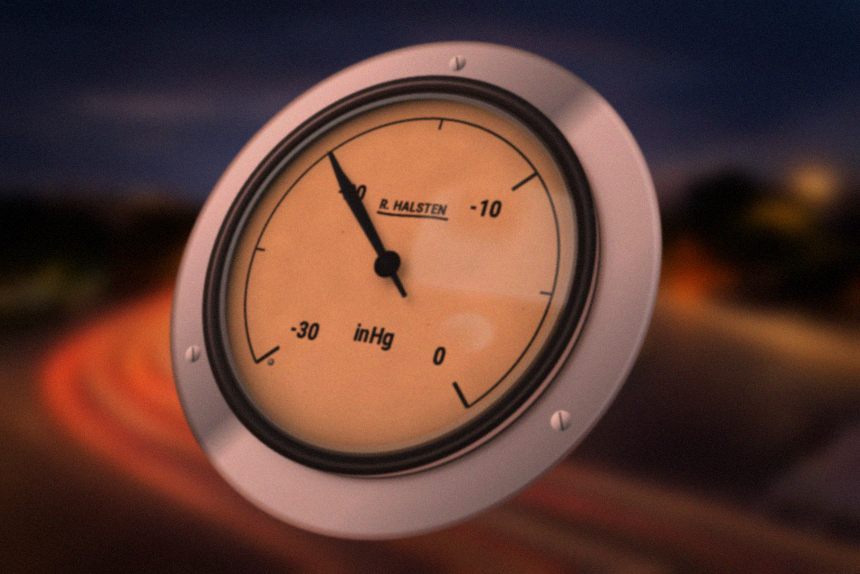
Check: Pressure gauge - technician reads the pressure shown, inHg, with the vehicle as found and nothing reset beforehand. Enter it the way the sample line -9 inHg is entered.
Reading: -20 inHg
